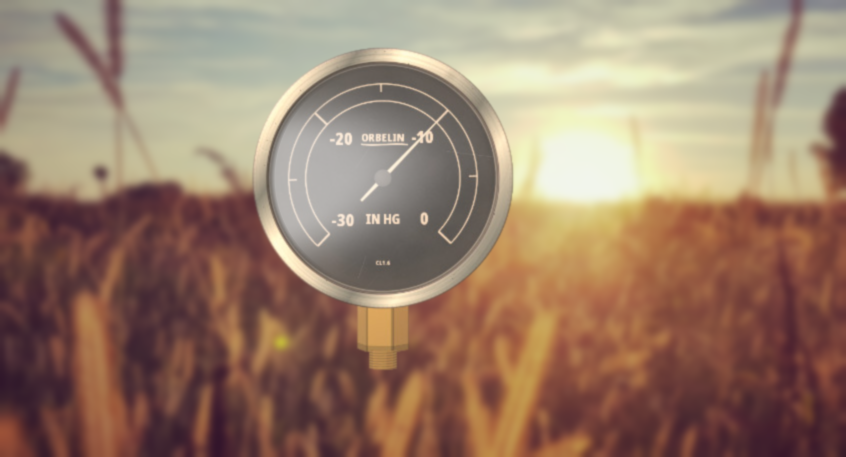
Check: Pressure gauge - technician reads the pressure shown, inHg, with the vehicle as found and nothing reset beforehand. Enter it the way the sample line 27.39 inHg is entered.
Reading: -10 inHg
